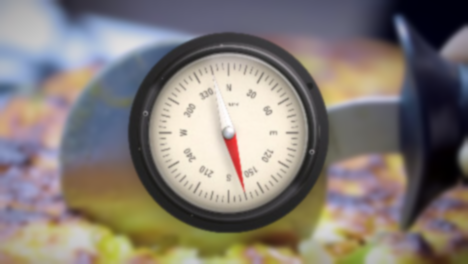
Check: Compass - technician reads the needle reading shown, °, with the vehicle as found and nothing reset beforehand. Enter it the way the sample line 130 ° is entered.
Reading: 165 °
